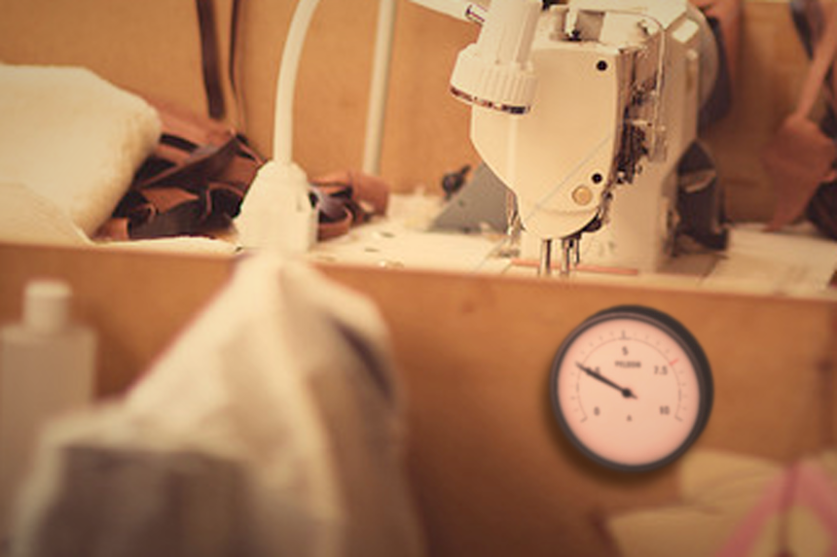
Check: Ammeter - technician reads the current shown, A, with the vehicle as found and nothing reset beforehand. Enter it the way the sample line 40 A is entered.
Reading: 2.5 A
